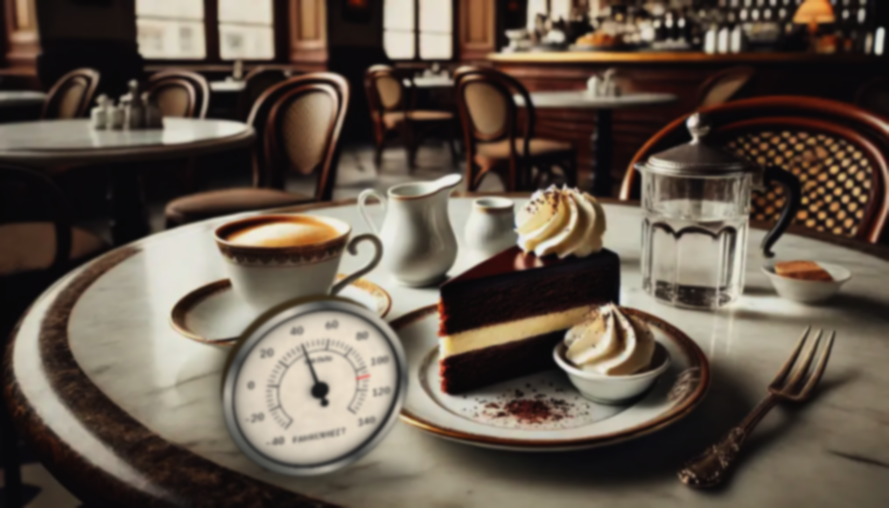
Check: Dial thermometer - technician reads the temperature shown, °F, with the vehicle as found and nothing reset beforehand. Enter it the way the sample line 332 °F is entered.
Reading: 40 °F
